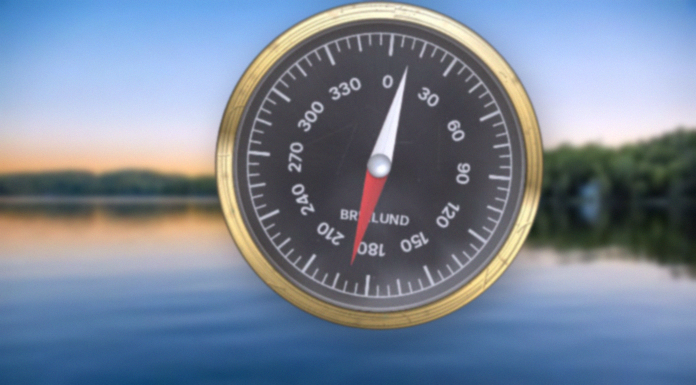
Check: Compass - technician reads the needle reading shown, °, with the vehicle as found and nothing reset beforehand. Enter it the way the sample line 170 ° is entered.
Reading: 190 °
